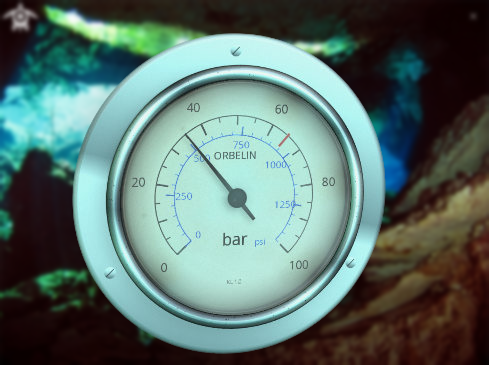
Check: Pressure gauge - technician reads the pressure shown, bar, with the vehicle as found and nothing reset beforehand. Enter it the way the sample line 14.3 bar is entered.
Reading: 35 bar
